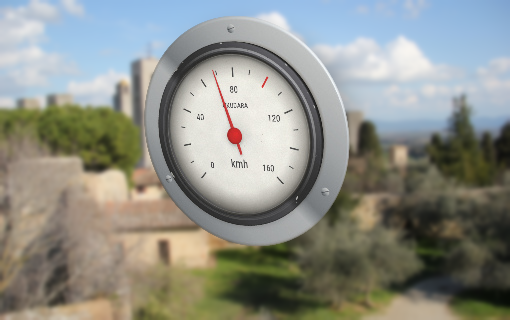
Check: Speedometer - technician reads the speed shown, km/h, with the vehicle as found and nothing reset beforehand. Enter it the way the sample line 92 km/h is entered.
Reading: 70 km/h
